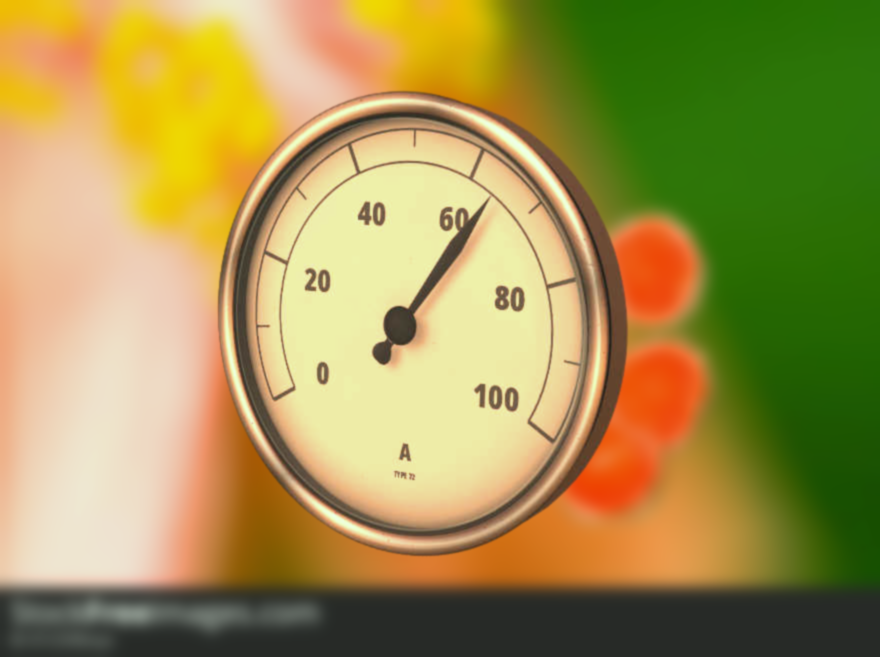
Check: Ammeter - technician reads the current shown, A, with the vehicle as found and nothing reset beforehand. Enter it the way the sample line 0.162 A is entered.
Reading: 65 A
